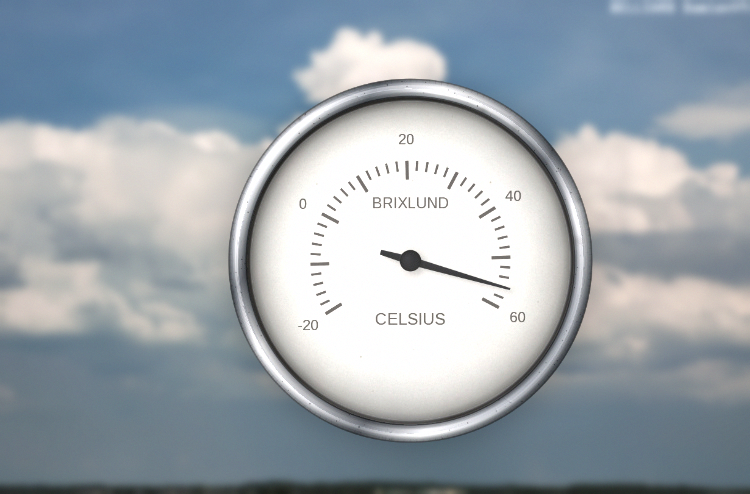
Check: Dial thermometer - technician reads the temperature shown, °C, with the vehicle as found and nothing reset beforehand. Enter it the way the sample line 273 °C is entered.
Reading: 56 °C
